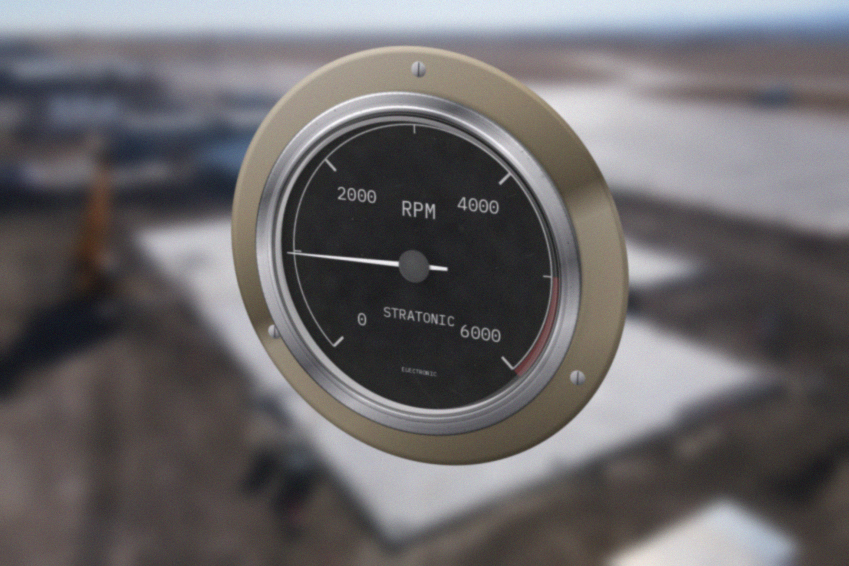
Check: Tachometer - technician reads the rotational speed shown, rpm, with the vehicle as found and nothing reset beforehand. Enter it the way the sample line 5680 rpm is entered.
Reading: 1000 rpm
